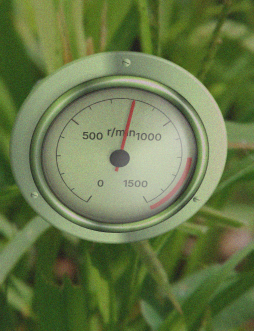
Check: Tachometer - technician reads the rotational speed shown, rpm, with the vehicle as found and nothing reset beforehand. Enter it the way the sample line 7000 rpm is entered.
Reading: 800 rpm
